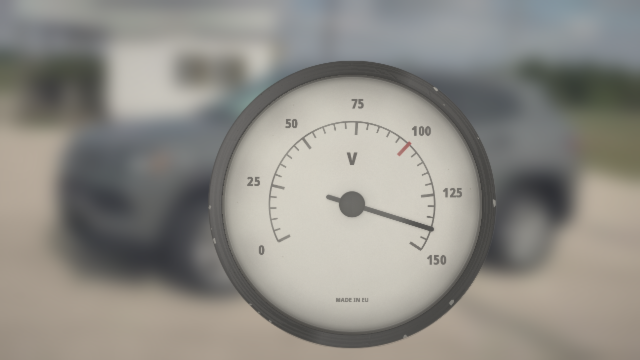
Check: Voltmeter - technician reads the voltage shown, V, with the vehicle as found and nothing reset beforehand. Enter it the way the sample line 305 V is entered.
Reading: 140 V
